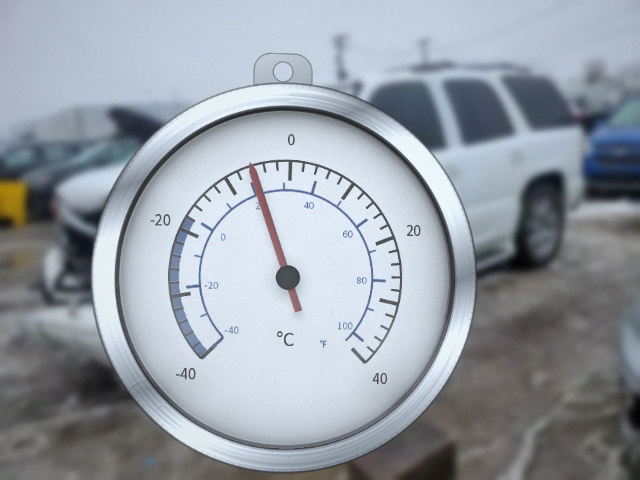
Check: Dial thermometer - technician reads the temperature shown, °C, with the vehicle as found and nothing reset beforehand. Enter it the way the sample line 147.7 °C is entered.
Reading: -6 °C
